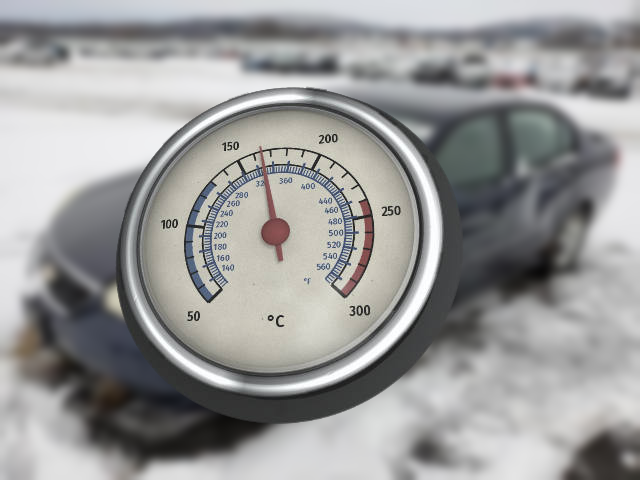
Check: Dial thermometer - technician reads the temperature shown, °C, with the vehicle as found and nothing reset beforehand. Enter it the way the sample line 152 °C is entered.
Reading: 165 °C
